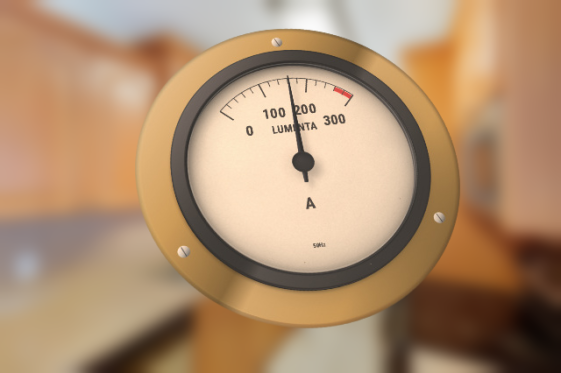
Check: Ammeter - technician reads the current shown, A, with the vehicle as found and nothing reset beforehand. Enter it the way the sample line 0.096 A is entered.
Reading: 160 A
